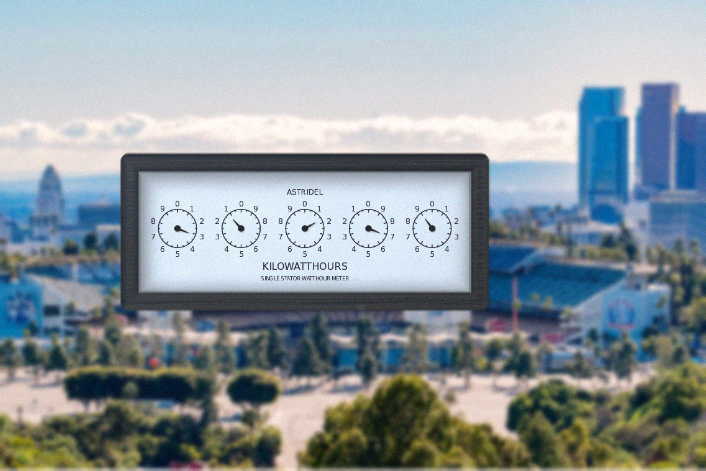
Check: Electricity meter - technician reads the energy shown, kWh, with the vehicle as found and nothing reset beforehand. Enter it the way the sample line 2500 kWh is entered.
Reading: 31169 kWh
